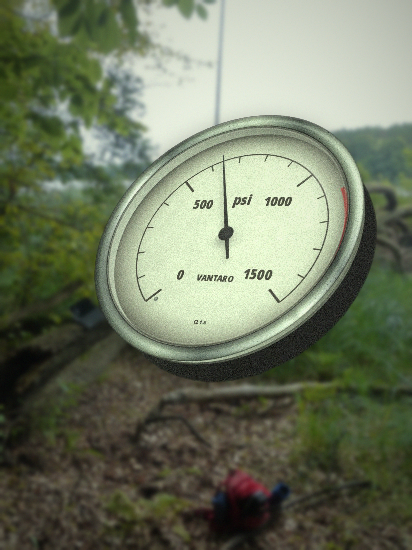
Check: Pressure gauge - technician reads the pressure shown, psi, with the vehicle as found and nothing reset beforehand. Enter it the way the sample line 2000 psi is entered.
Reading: 650 psi
